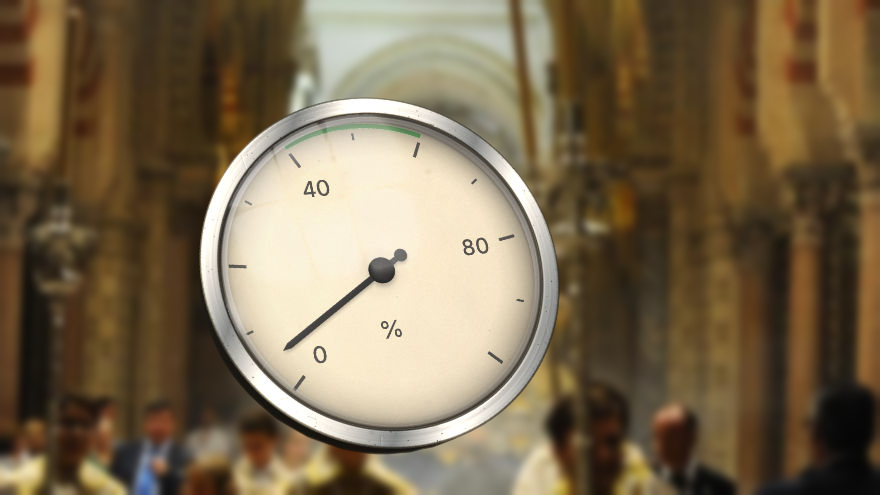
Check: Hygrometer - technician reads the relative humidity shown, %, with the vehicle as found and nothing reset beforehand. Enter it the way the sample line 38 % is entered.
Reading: 5 %
